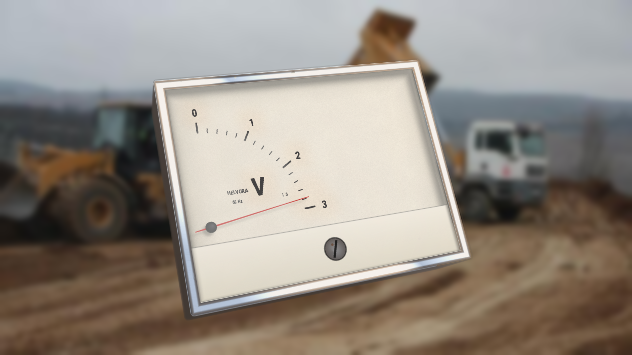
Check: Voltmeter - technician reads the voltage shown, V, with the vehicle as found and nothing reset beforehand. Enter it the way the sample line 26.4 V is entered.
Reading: 2.8 V
